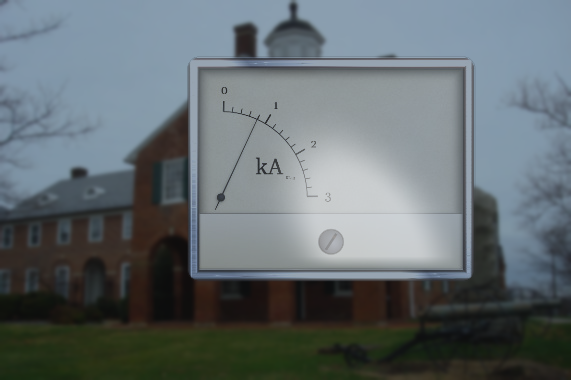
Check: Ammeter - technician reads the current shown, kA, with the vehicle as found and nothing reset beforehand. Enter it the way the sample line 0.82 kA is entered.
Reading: 0.8 kA
